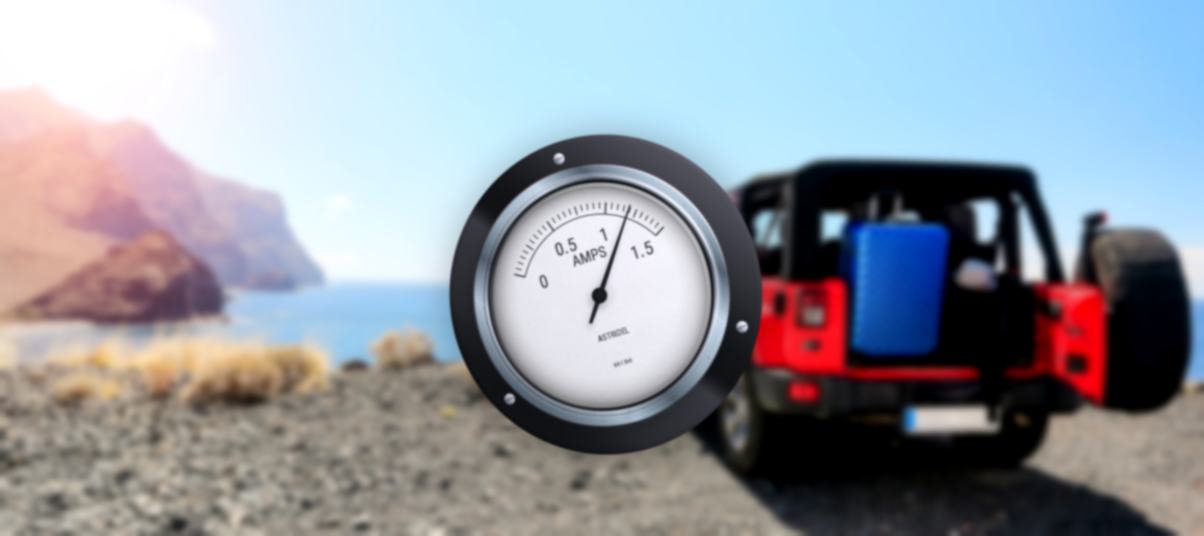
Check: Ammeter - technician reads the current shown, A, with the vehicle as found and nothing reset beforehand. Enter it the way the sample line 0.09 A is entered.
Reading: 1.2 A
